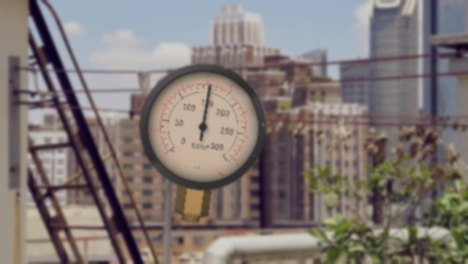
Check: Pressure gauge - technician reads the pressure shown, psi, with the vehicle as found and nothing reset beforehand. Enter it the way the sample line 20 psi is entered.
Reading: 150 psi
